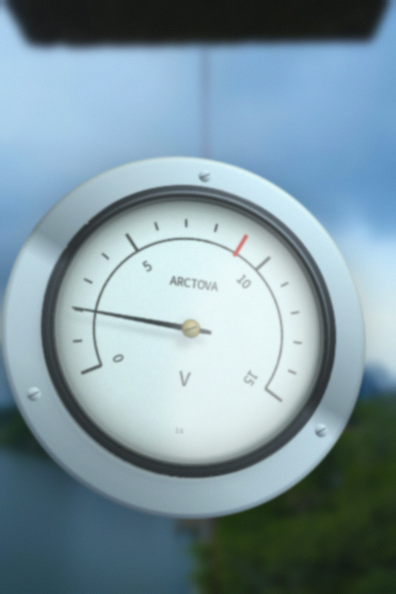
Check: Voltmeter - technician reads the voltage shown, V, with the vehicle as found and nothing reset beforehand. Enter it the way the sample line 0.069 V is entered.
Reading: 2 V
